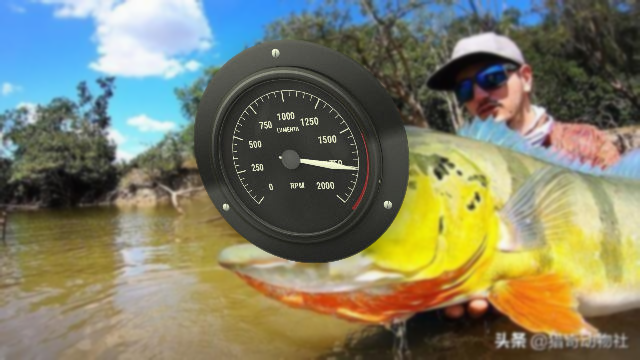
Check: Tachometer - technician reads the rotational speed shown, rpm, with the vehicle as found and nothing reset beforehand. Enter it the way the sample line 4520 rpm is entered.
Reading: 1750 rpm
